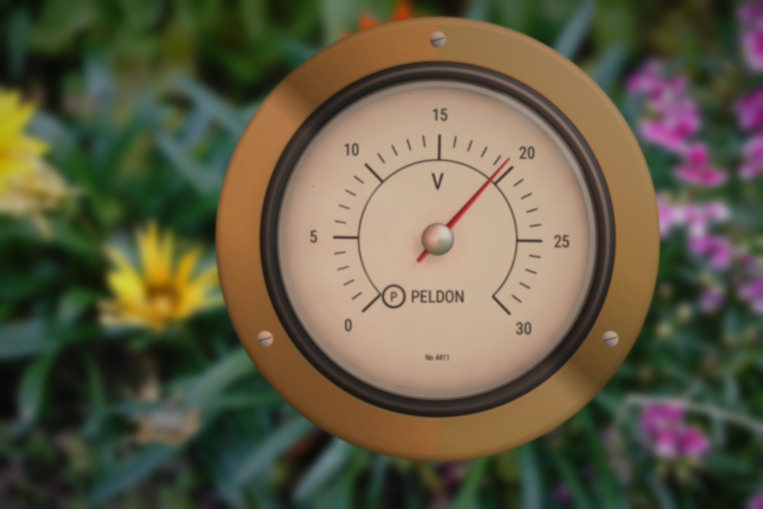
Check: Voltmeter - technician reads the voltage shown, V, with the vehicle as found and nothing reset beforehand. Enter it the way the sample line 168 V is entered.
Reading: 19.5 V
